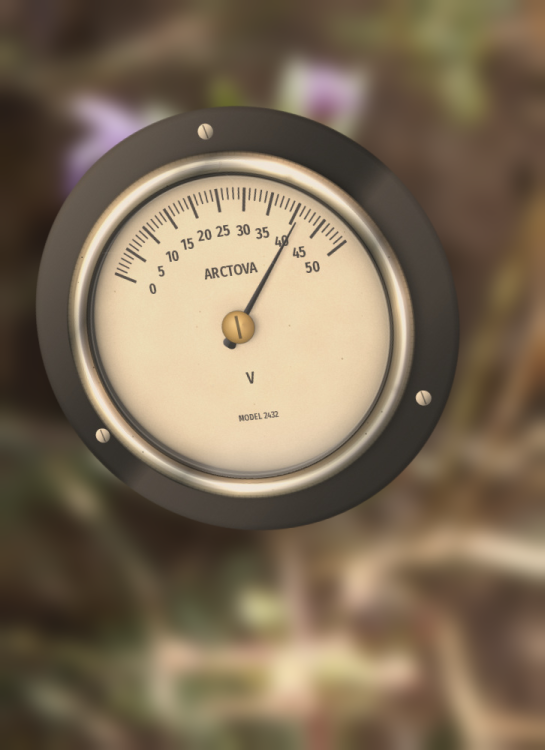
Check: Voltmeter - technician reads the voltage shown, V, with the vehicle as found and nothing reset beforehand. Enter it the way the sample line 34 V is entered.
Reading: 41 V
